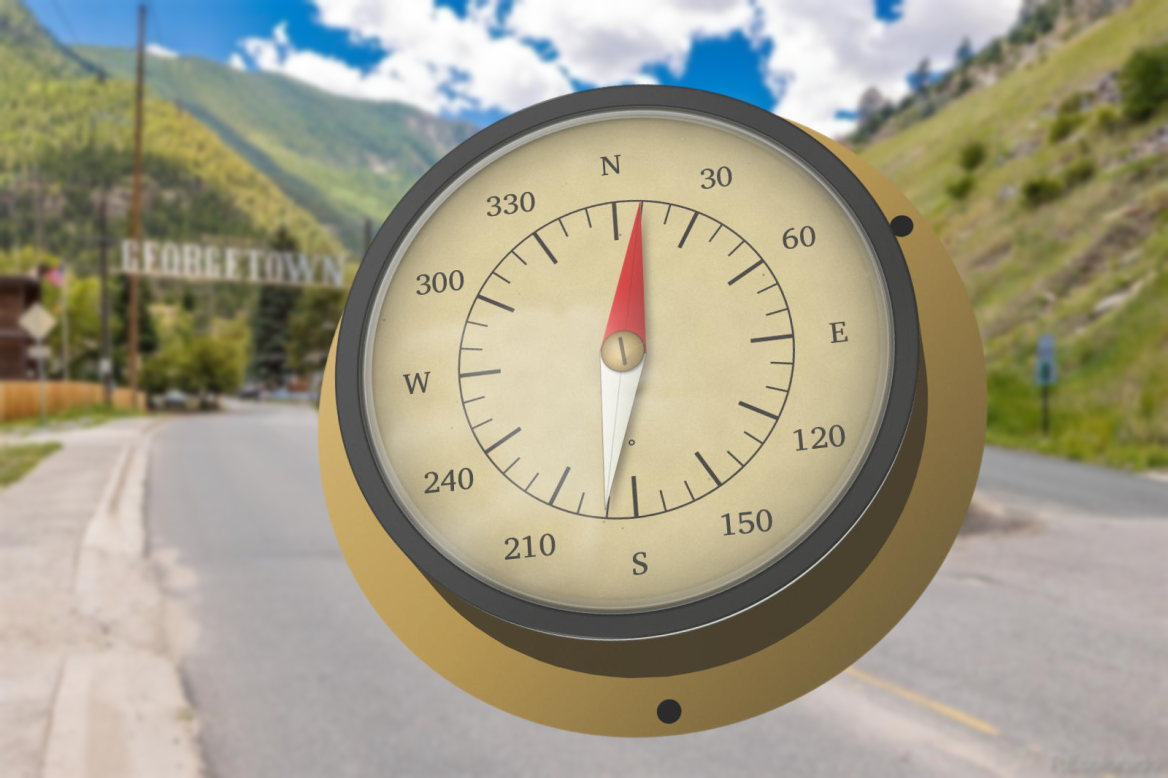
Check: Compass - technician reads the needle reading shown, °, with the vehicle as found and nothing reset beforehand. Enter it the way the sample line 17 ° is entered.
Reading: 10 °
